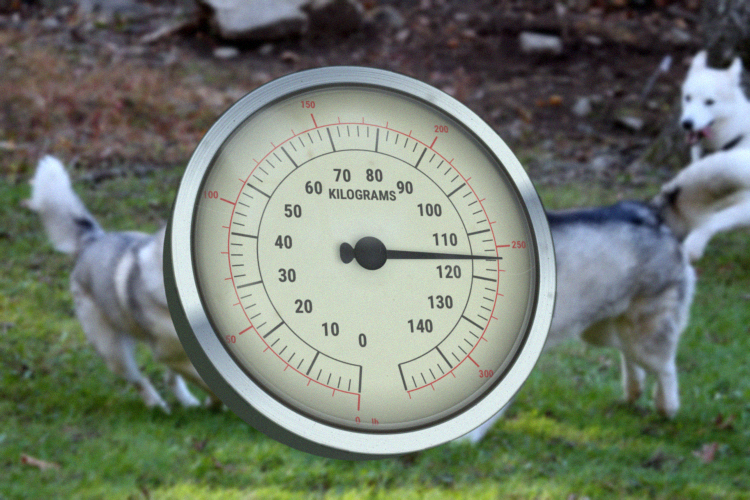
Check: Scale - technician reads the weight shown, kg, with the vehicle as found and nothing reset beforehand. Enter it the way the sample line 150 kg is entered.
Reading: 116 kg
